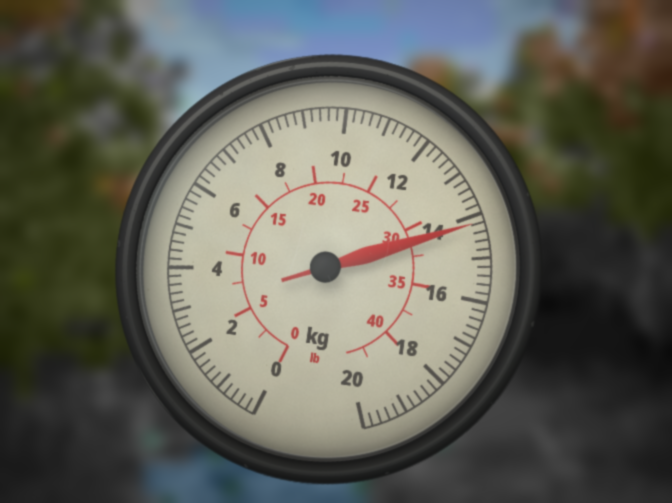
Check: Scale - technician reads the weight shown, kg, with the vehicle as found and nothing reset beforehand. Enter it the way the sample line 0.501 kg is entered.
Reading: 14.2 kg
